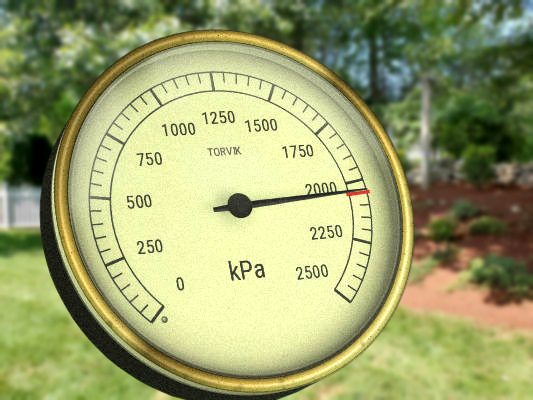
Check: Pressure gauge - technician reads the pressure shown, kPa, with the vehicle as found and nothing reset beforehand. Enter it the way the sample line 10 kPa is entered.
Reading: 2050 kPa
